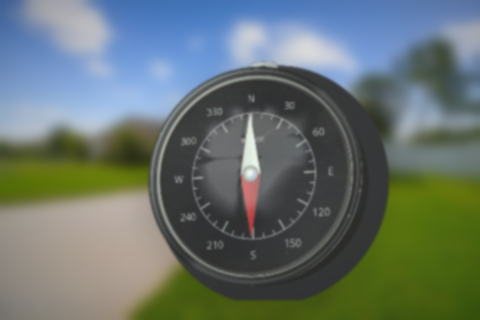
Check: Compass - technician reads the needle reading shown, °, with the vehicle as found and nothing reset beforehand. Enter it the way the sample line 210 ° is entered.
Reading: 180 °
